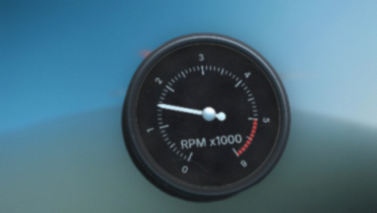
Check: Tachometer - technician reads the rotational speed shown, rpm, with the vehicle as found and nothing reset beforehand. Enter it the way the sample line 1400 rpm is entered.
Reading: 1500 rpm
